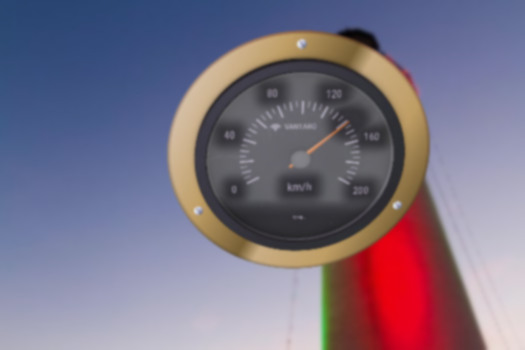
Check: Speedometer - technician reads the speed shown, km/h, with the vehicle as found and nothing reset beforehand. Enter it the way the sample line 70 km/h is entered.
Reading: 140 km/h
